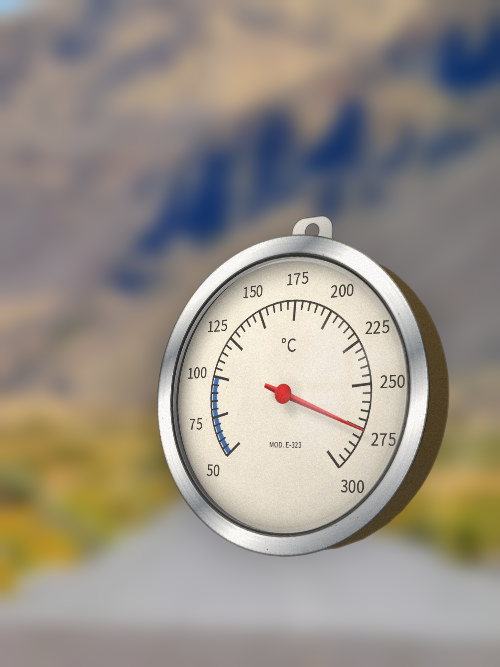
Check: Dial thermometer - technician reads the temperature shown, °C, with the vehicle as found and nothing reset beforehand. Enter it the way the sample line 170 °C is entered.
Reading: 275 °C
